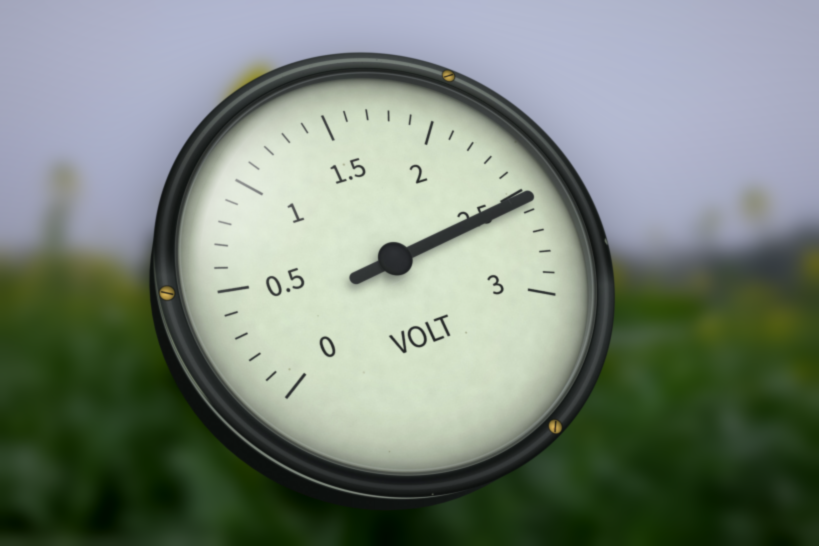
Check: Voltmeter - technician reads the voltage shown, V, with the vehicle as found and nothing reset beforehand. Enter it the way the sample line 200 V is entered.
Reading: 2.55 V
